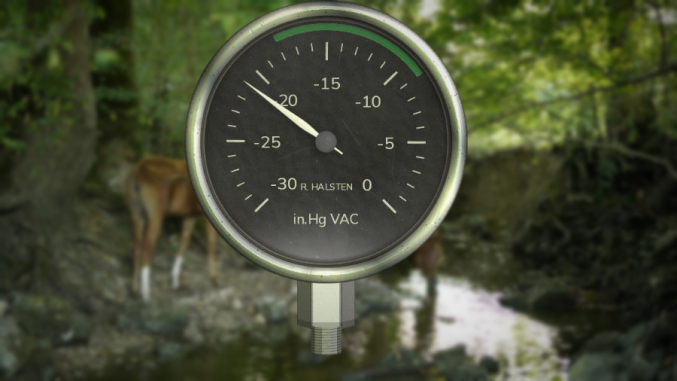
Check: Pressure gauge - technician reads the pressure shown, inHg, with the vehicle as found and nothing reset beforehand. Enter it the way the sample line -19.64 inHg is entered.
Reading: -21 inHg
